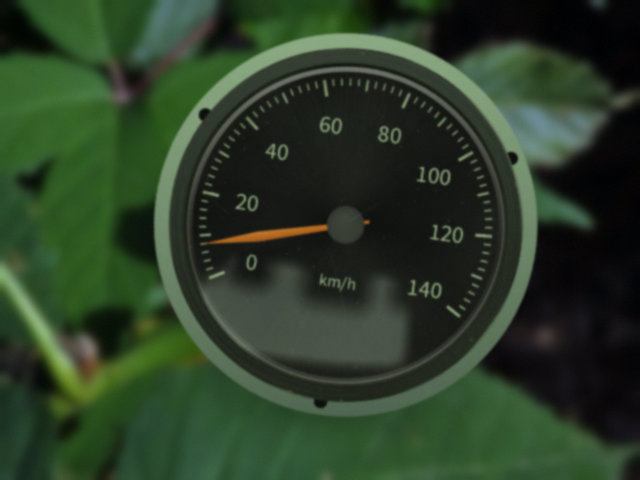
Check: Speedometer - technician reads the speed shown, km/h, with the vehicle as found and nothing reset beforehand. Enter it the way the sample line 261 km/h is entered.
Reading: 8 km/h
